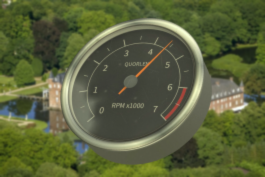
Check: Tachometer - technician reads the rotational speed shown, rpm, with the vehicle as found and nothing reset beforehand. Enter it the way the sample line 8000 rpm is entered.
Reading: 4500 rpm
